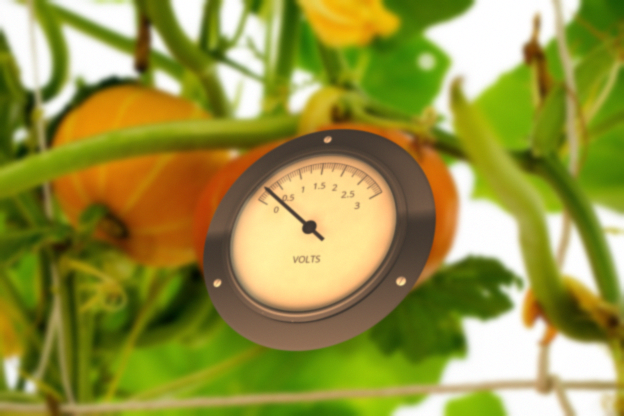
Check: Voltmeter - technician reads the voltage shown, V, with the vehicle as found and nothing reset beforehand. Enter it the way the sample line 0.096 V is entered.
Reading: 0.25 V
